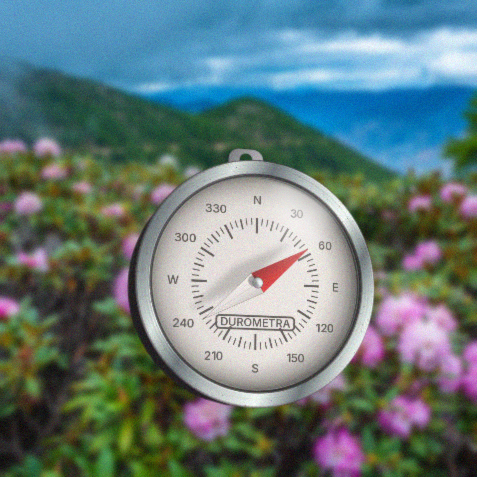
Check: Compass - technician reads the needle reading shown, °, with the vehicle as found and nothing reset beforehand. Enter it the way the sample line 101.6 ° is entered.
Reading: 55 °
